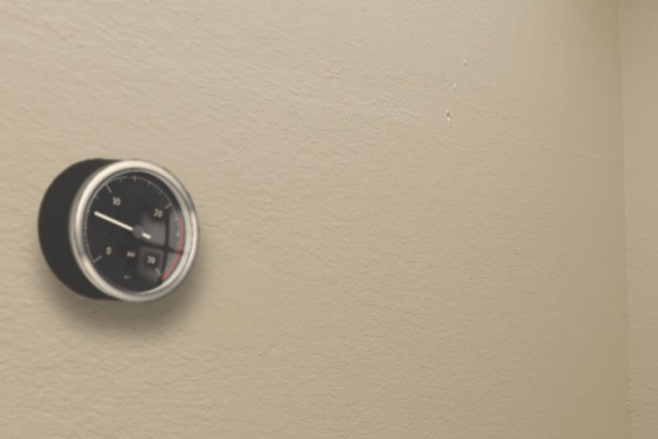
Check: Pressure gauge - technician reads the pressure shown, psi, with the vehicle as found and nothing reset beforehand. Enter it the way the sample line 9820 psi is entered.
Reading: 6 psi
